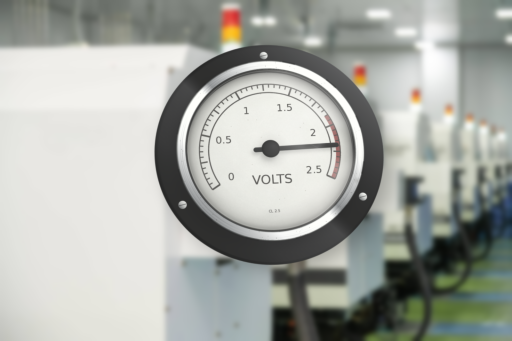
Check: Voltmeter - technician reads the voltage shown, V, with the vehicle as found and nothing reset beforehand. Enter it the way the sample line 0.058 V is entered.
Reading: 2.2 V
